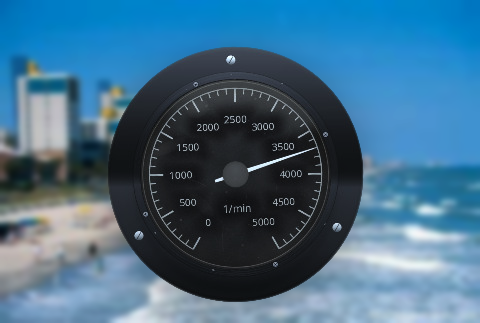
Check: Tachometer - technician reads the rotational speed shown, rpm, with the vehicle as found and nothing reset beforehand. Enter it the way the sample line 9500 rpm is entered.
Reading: 3700 rpm
